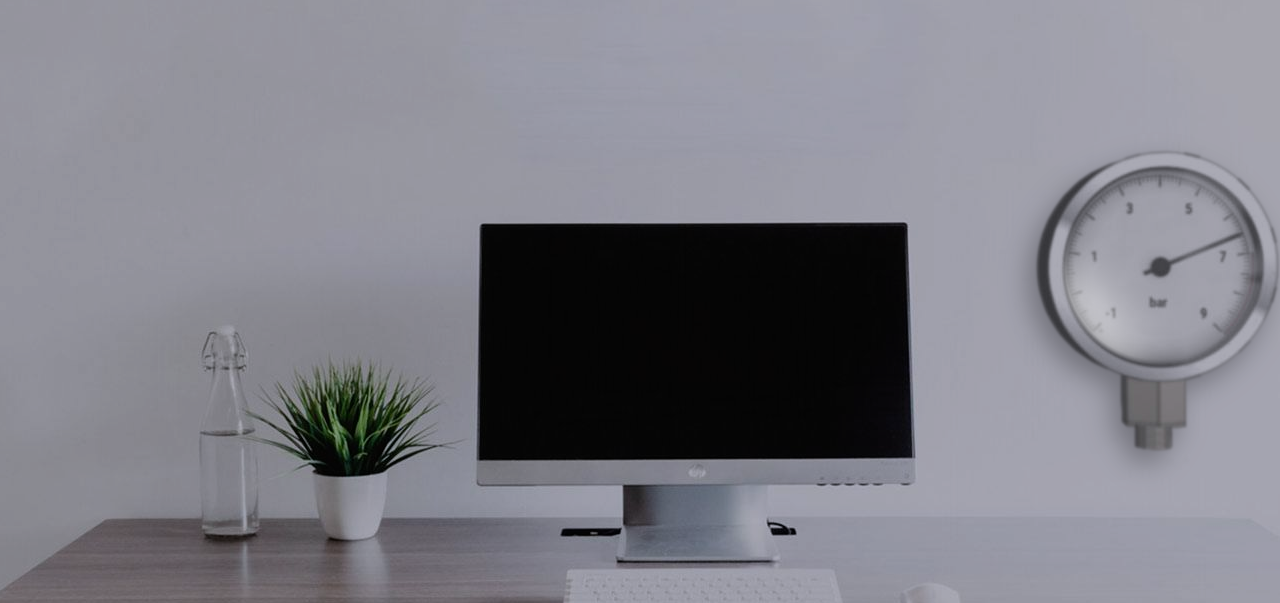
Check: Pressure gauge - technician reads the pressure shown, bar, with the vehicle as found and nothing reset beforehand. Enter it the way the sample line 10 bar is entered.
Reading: 6.5 bar
